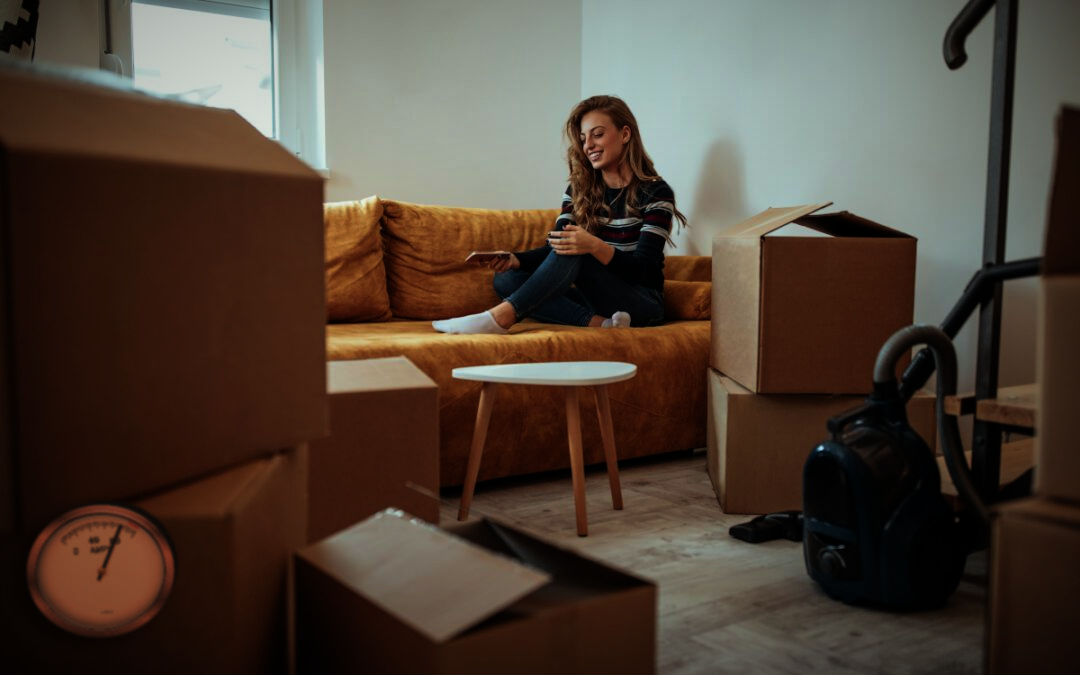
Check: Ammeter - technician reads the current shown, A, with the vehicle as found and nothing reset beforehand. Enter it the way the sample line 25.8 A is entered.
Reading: 80 A
